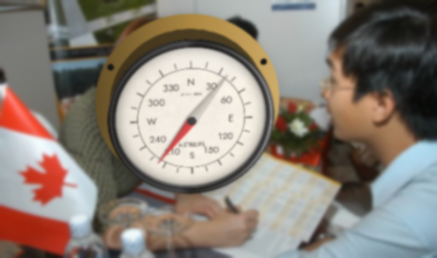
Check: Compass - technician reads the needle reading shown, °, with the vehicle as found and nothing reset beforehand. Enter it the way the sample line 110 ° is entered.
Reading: 217.5 °
